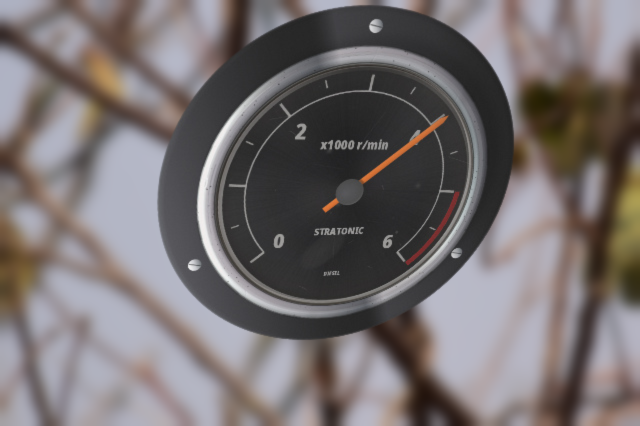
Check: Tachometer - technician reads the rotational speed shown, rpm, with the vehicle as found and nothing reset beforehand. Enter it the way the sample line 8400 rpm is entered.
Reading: 4000 rpm
